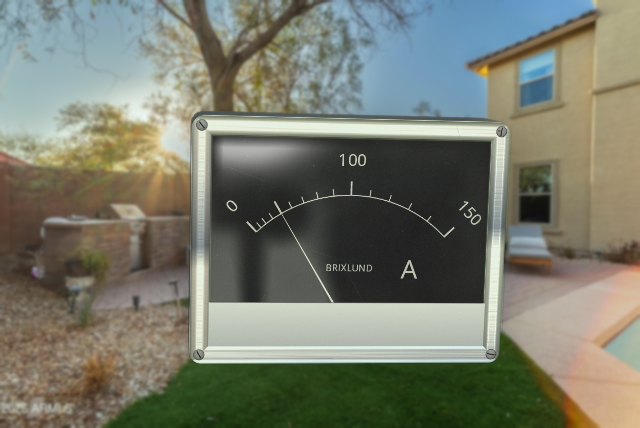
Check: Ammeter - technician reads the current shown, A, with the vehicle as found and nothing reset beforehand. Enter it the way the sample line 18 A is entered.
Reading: 50 A
